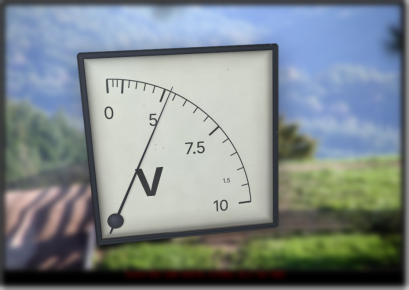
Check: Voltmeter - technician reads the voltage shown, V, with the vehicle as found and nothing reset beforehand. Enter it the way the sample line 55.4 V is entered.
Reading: 5.25 V
